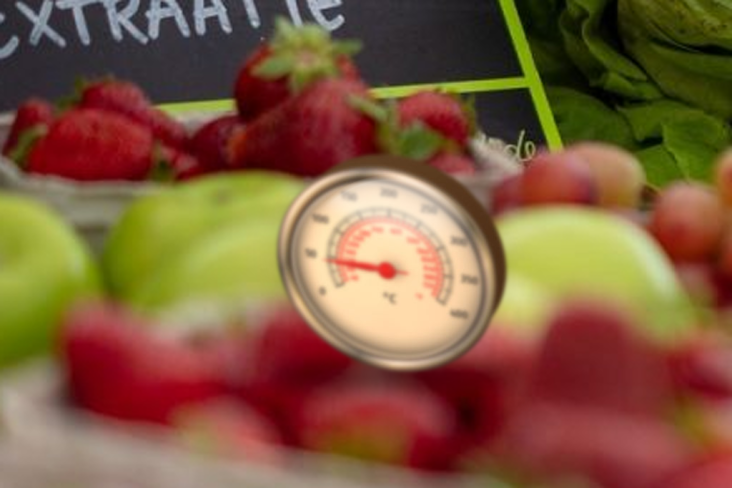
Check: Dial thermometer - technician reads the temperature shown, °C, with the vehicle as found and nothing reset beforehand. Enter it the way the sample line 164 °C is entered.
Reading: 50 °C
